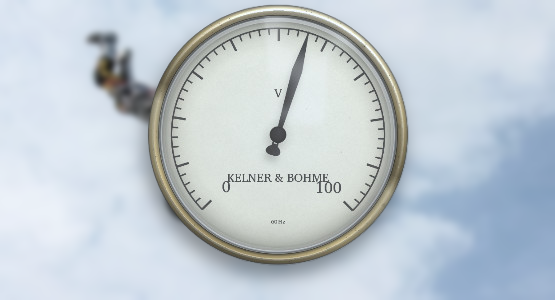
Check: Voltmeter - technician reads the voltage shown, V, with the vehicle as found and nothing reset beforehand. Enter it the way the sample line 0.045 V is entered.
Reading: 56 V
